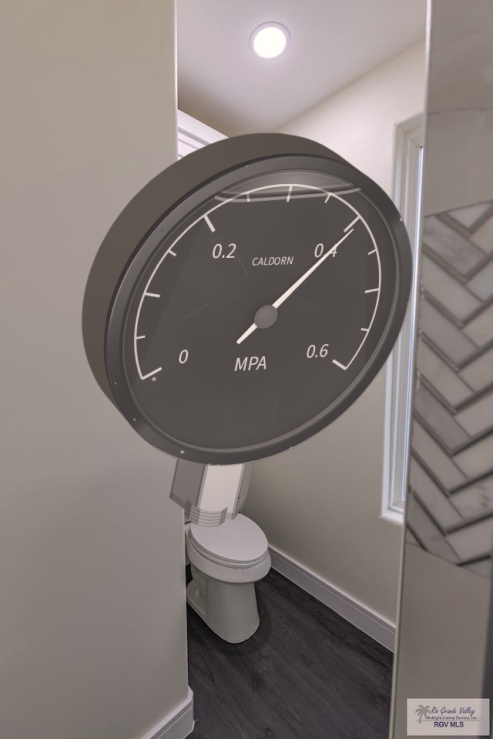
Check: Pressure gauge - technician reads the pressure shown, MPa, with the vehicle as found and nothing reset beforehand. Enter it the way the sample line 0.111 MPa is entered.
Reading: 0.4 MPa
